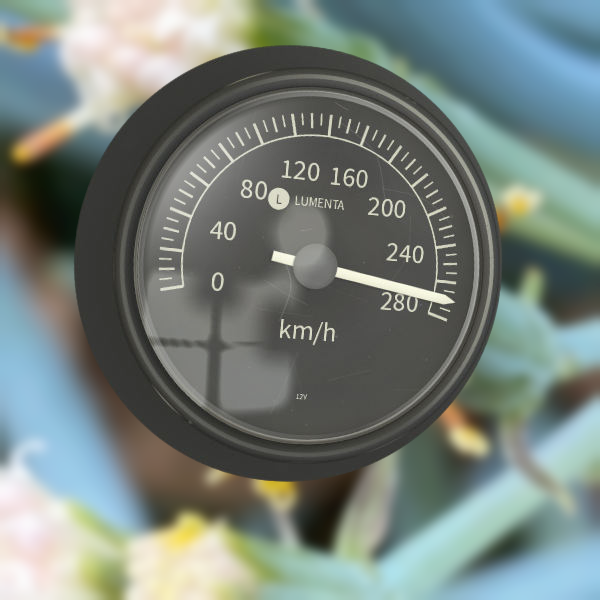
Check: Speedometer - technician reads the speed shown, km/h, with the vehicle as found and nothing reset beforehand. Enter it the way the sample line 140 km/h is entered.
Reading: 270 km/h
